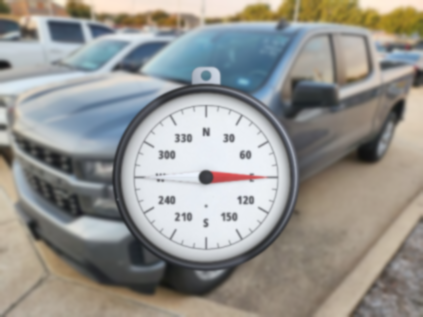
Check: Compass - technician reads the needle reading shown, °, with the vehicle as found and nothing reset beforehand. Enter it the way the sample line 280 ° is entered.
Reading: 90 °
